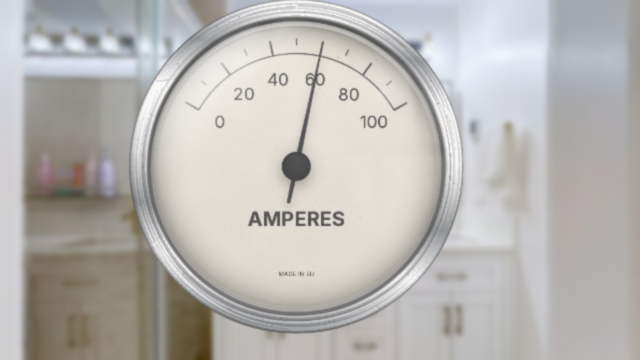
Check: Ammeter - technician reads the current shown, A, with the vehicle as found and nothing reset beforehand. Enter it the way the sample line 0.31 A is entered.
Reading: 60 A
